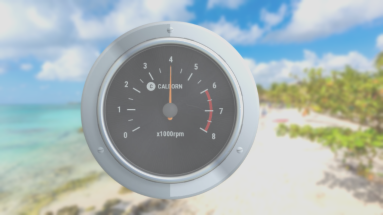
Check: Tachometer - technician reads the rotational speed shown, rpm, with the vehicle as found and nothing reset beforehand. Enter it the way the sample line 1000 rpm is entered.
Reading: 4000 rpm
